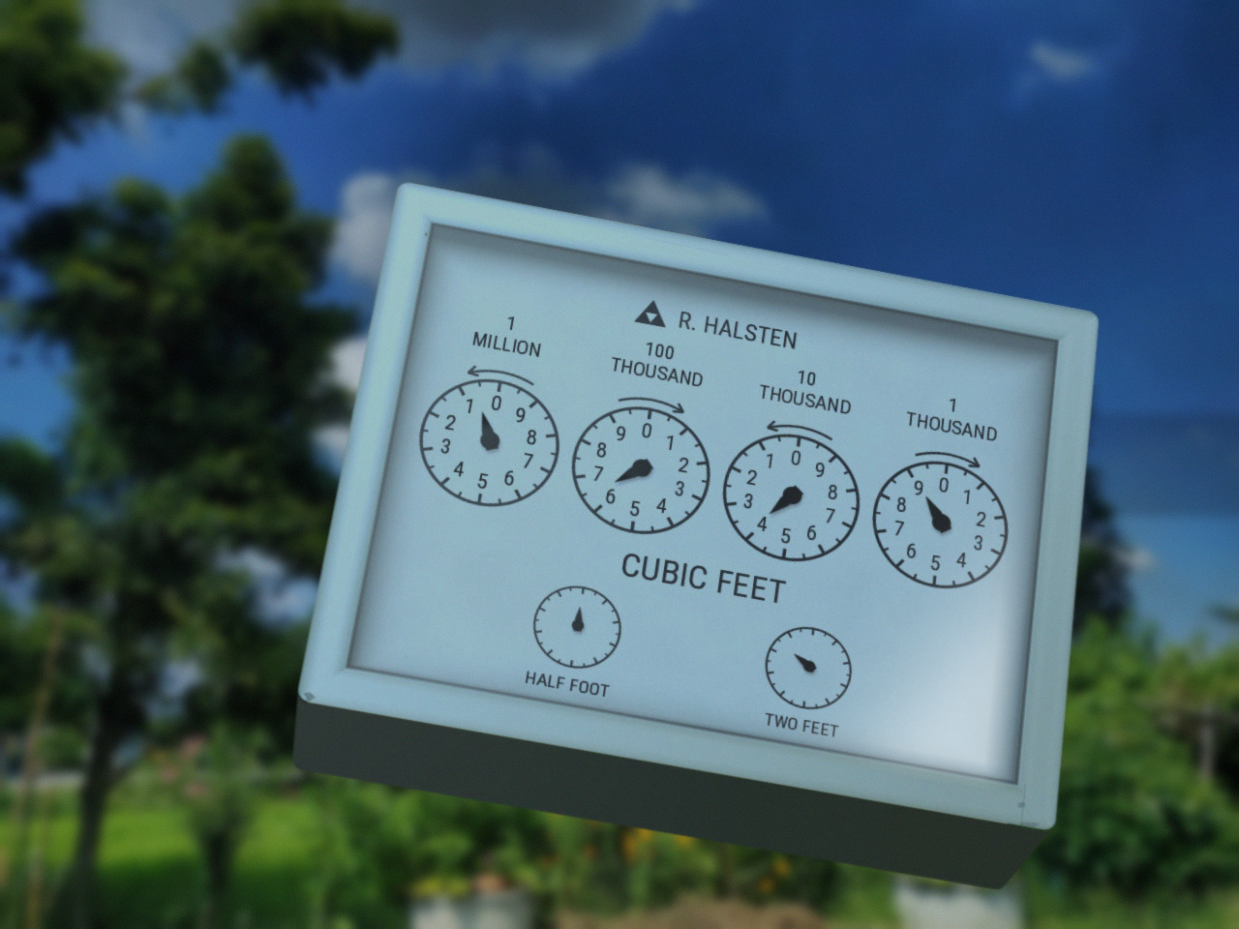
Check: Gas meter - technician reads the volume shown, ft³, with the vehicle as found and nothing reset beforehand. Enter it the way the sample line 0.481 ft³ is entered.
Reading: 63900 ft³
